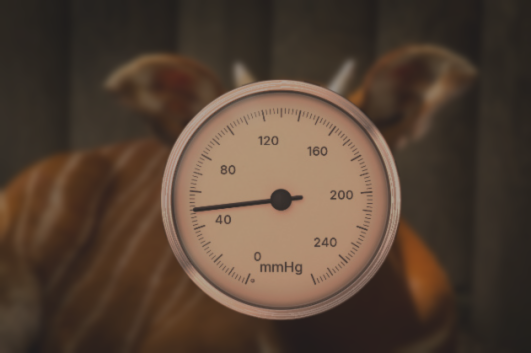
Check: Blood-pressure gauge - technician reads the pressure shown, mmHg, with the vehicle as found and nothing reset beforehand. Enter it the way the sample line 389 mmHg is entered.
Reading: 50 mmHg
